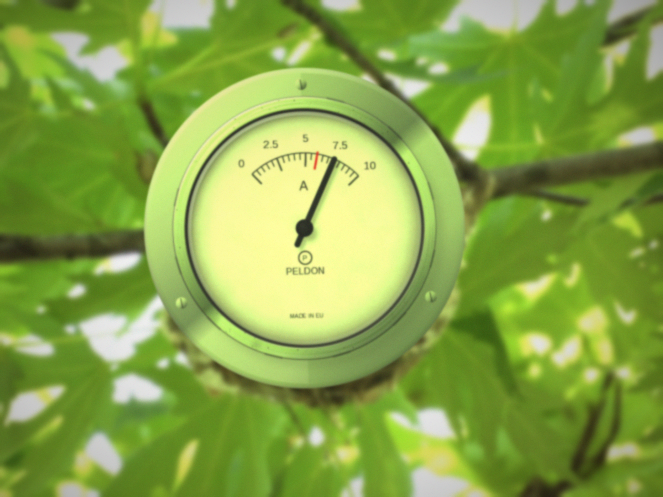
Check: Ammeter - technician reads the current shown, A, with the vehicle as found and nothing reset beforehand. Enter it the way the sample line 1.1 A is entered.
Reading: 7.5 A
